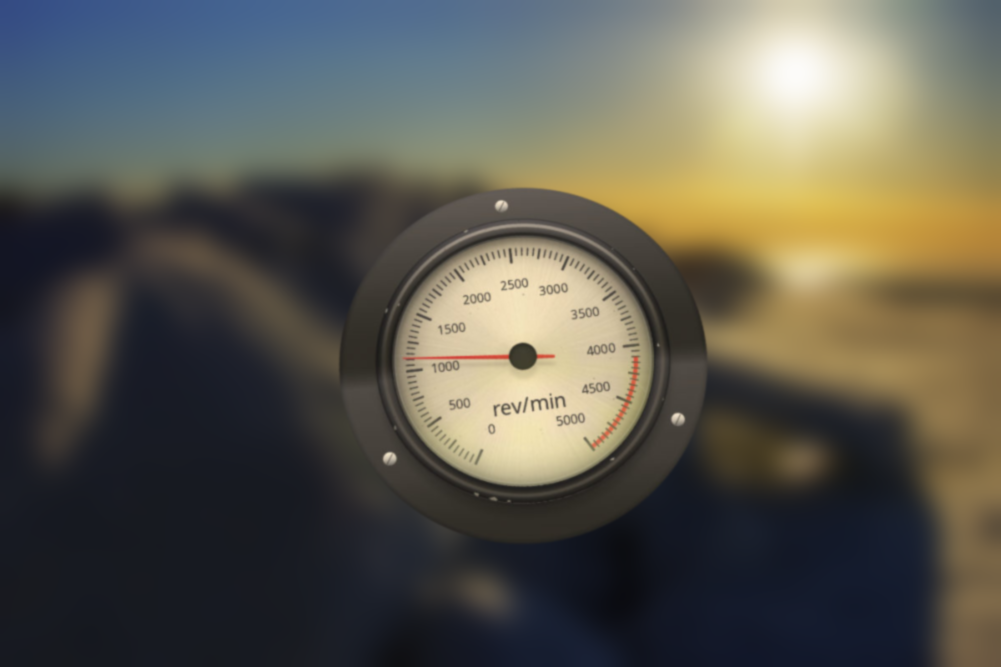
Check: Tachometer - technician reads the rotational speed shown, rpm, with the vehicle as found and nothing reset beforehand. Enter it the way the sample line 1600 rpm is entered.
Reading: 1100 rpm
